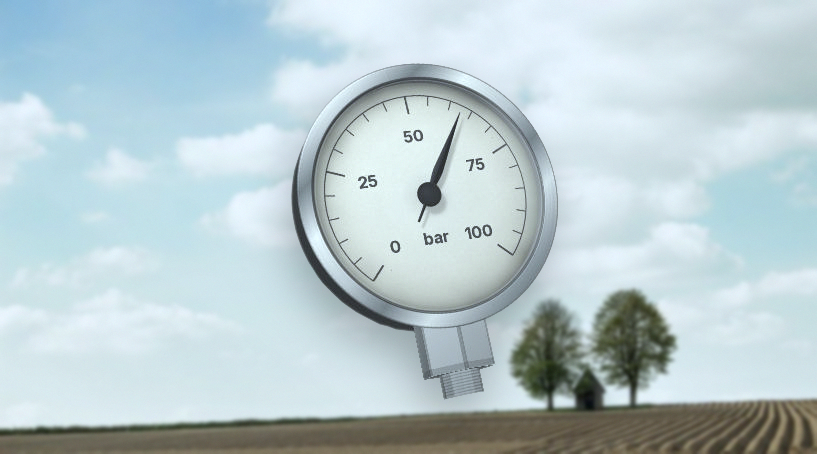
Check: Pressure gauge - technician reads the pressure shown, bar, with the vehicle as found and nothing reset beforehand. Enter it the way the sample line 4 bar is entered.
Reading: 62.5 bar
